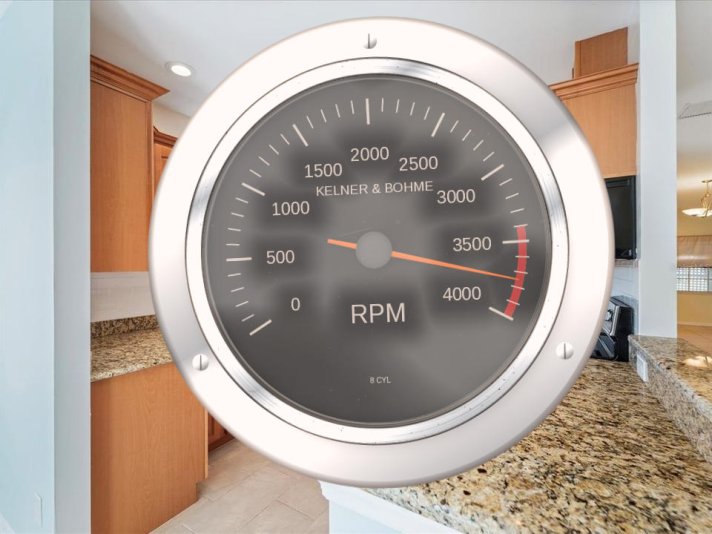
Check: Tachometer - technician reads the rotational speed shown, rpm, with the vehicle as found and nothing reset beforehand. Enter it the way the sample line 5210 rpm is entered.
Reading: 3750 rpm
